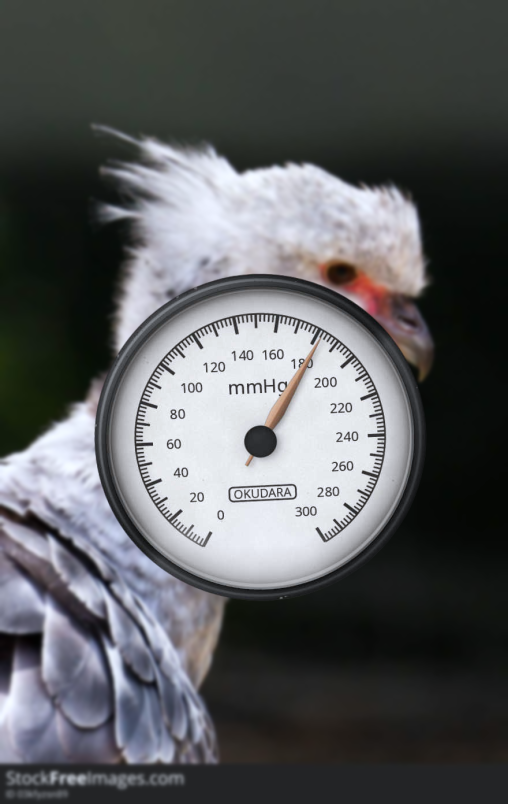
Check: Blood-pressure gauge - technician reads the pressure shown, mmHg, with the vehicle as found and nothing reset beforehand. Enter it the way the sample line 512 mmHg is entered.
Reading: 182 mmHg
